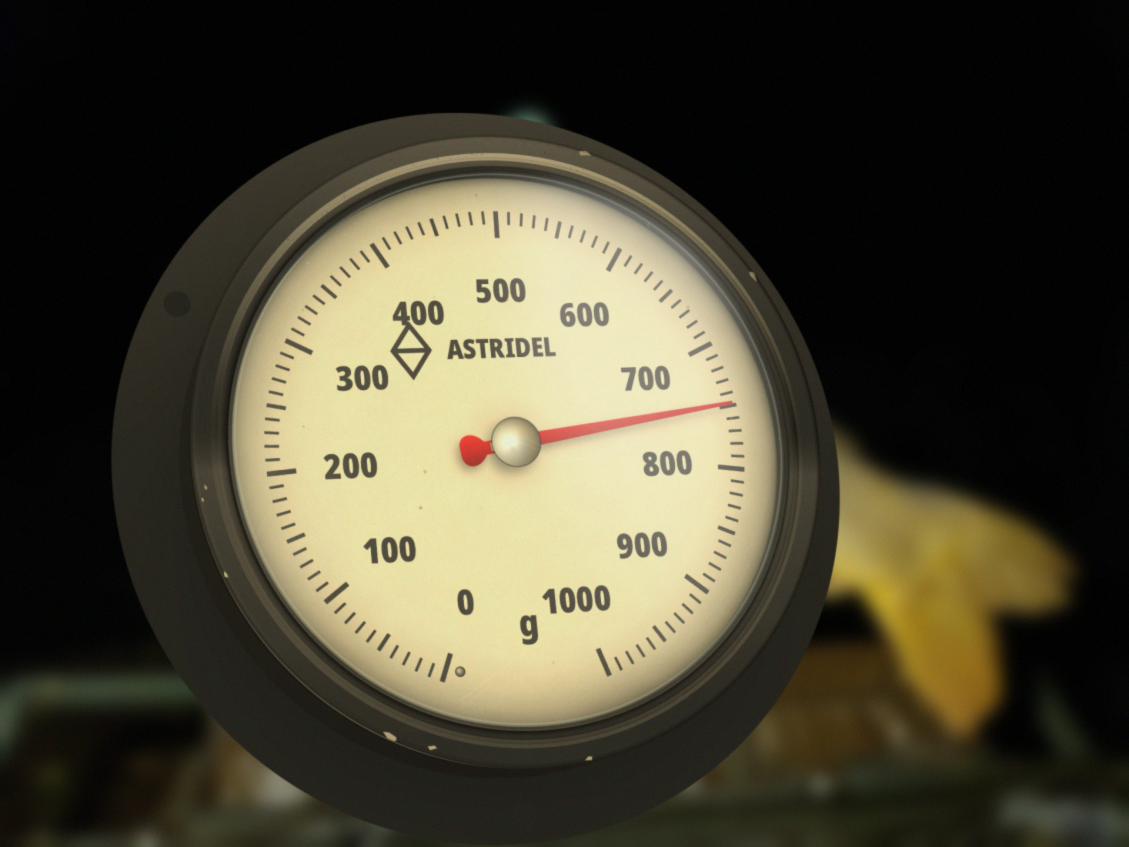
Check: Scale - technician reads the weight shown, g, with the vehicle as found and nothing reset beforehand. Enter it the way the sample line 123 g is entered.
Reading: 750 g
